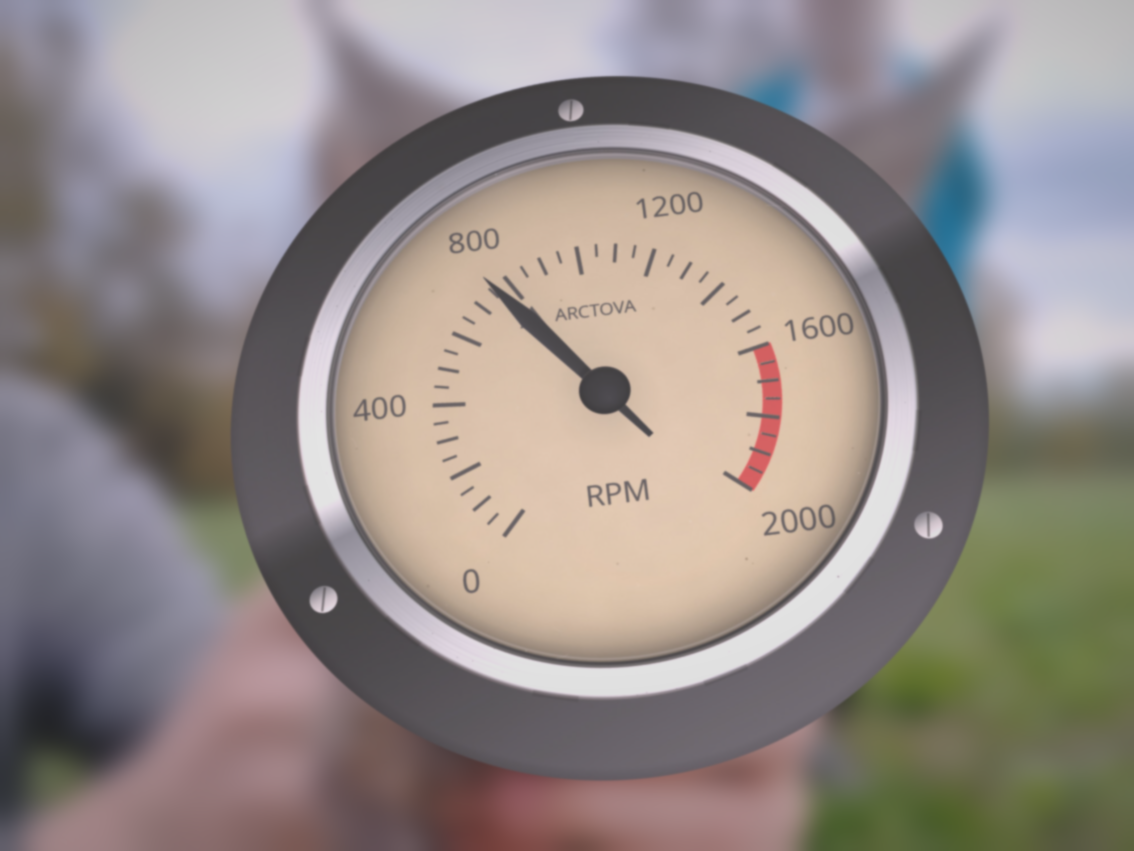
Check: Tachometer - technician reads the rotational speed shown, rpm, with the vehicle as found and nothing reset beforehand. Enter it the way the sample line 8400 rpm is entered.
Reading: 750 rpm
